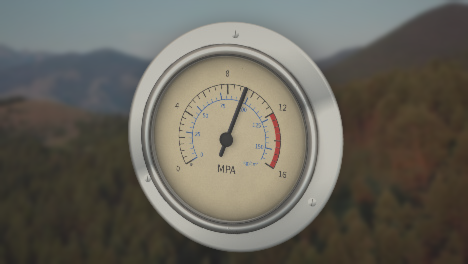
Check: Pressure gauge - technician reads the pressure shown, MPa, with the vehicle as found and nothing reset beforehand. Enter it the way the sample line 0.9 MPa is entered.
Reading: 9.5 MPa
